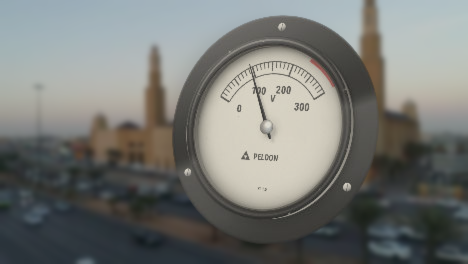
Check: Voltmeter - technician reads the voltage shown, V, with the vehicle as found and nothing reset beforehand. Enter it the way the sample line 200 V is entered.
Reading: 100 V
